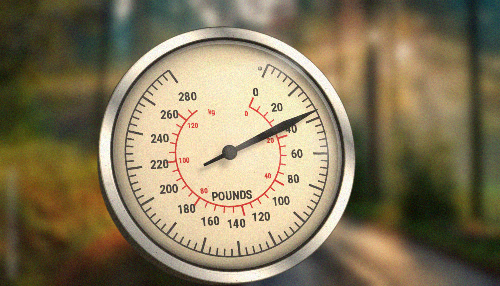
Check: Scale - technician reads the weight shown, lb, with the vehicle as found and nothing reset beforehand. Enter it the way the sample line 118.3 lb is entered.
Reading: 36 lb
